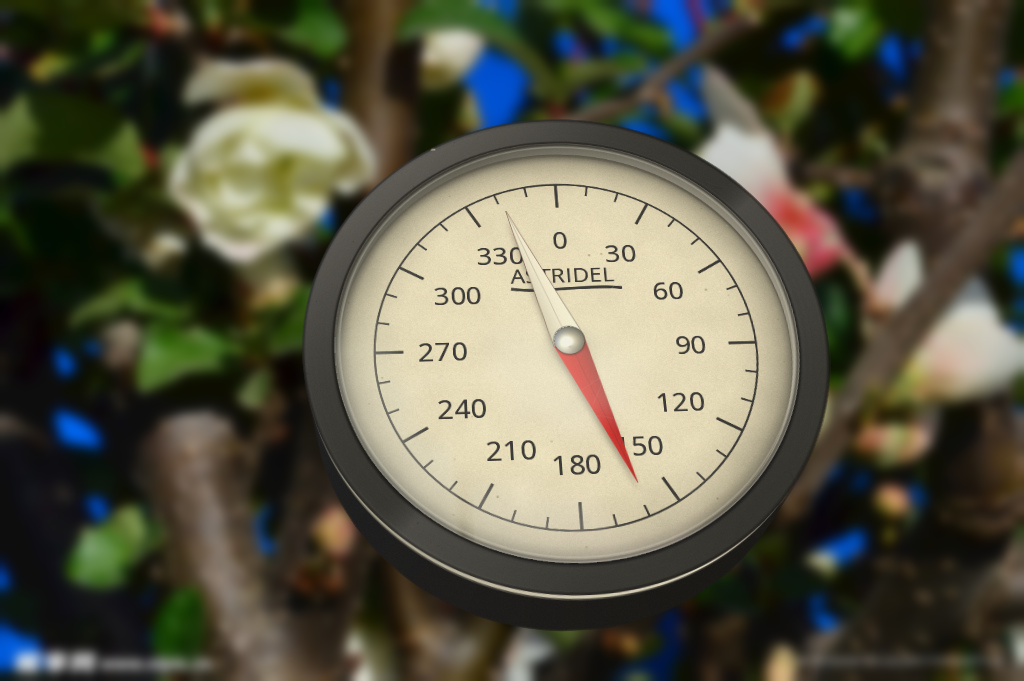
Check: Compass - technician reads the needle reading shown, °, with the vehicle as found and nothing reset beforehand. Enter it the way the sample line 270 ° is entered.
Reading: 160 °
